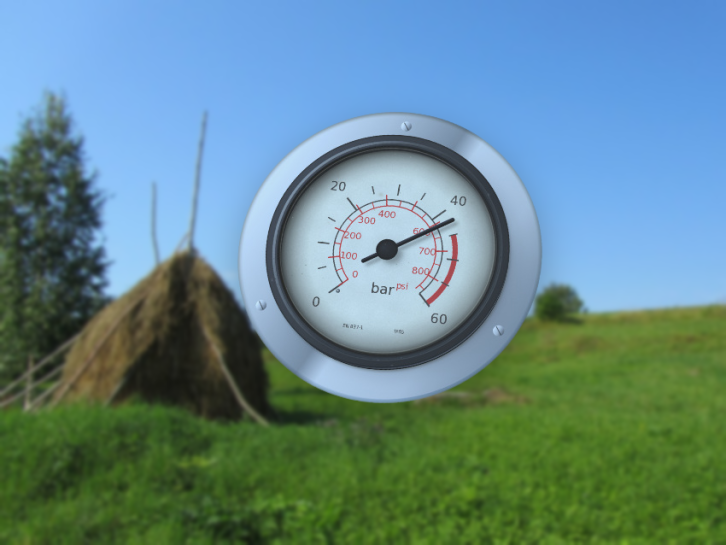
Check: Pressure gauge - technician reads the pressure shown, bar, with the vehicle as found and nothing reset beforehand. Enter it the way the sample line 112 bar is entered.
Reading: 42.5 bar
